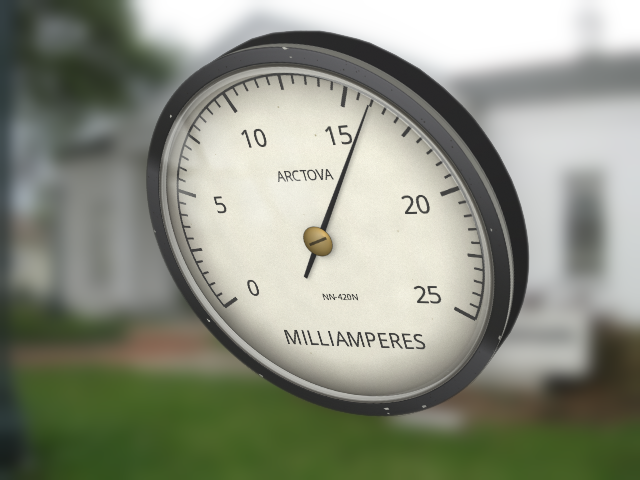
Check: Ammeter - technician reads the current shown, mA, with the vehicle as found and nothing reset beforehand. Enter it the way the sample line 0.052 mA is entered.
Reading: 16 mA
